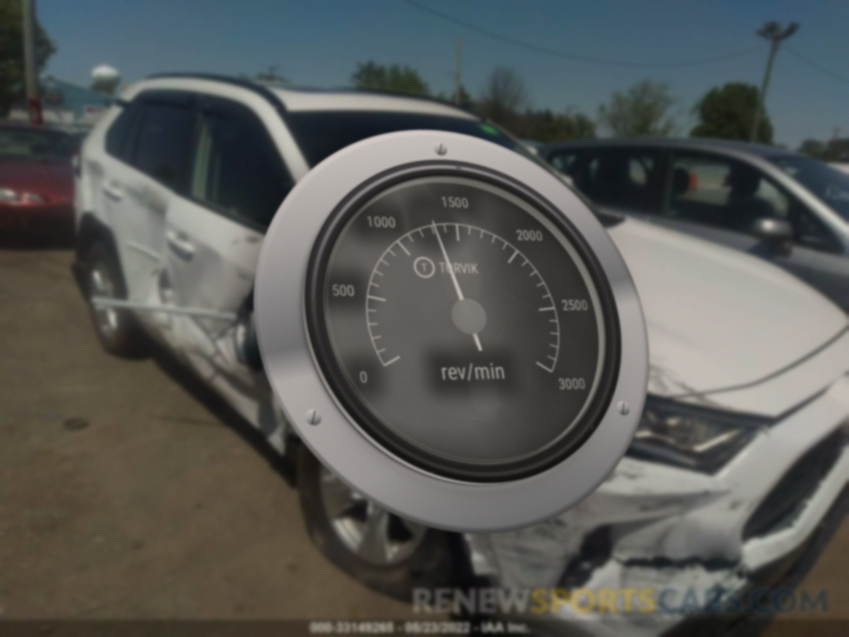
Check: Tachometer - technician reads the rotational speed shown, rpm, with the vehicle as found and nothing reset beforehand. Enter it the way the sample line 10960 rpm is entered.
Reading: 1300 rpm
